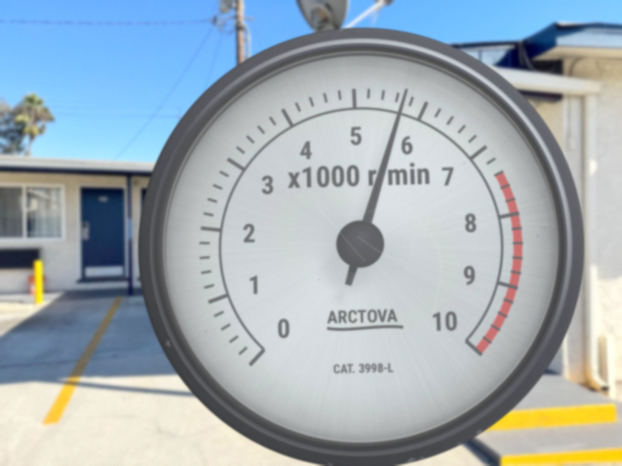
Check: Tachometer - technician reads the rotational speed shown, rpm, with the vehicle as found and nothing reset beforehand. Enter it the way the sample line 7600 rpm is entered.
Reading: 5700 rpm
